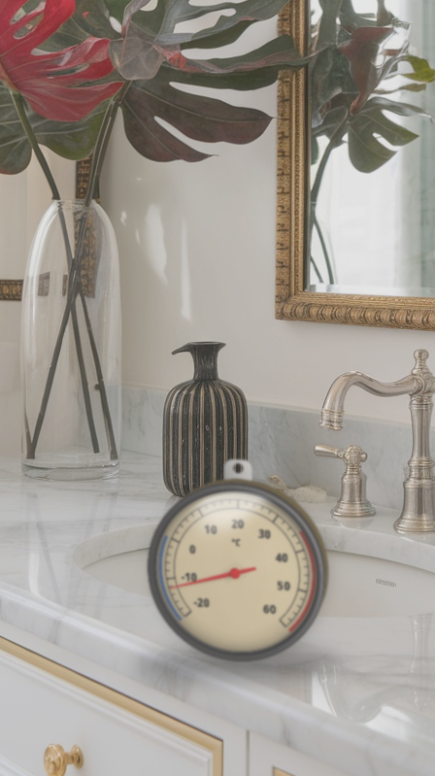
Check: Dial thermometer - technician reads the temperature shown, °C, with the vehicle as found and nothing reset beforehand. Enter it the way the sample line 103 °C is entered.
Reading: -12 °C
